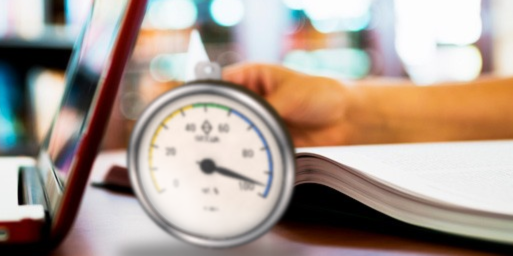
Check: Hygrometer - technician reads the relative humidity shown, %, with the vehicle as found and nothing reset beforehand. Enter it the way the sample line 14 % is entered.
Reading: 95 %
